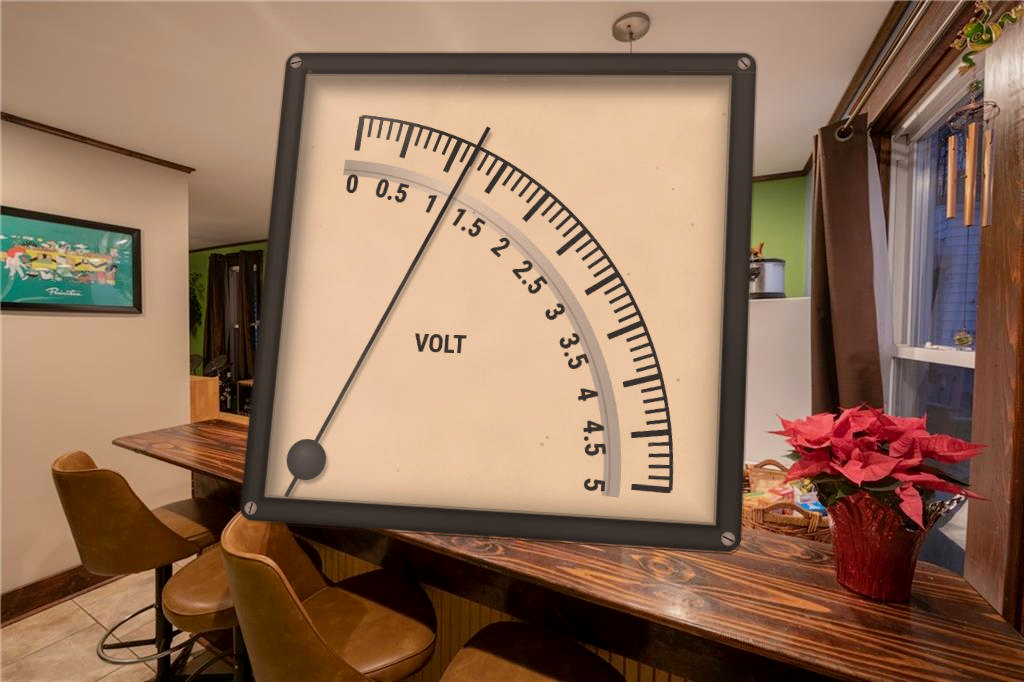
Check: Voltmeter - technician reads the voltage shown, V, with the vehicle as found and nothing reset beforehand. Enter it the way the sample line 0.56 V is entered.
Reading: 1.2 V
